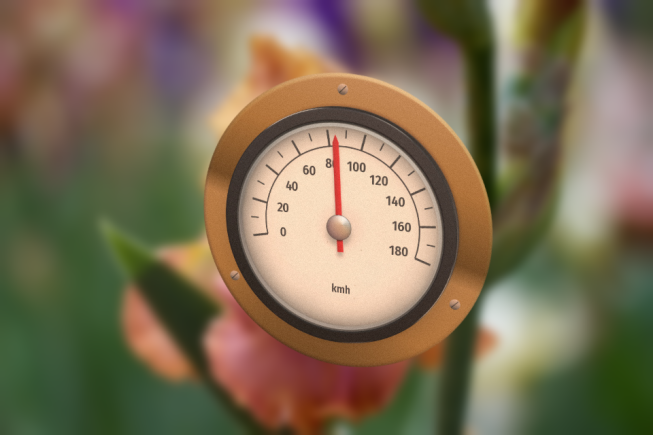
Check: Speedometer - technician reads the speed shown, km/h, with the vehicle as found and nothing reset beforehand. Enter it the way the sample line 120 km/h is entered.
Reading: 85 km/h
